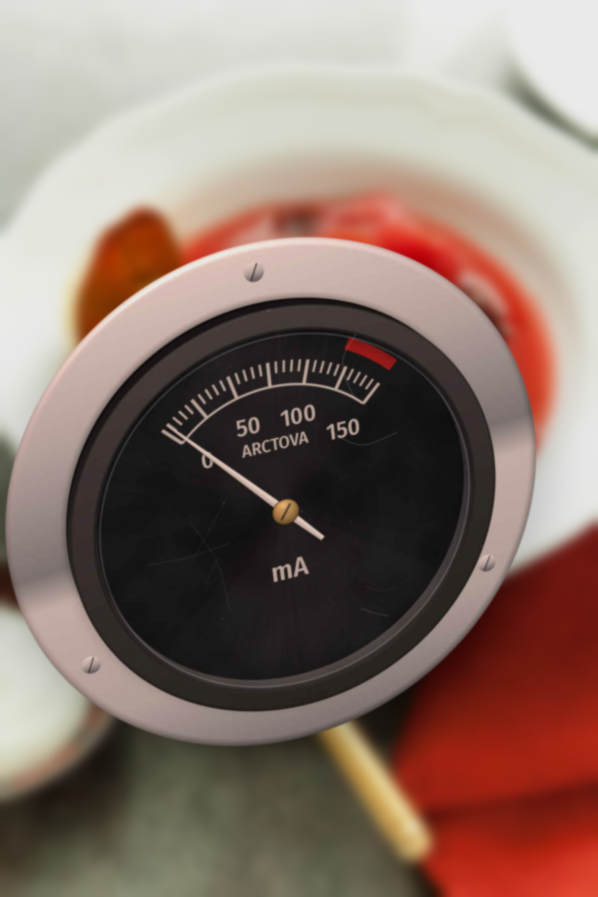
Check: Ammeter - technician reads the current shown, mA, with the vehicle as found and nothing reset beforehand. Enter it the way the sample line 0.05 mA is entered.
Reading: 5 mA
